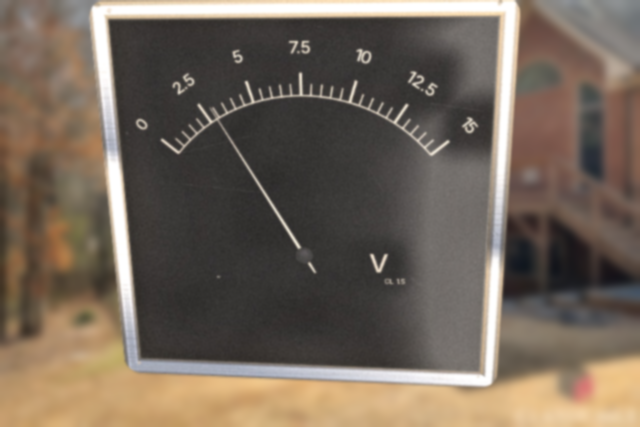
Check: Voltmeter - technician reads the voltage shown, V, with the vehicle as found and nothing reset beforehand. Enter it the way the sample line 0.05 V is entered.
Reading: 3 V
